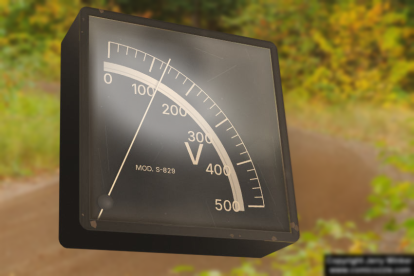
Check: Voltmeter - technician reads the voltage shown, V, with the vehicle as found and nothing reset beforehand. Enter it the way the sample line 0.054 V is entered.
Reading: 130 V
